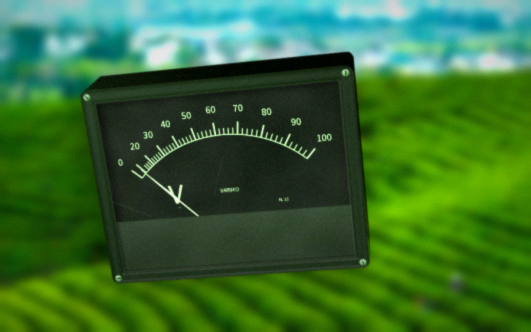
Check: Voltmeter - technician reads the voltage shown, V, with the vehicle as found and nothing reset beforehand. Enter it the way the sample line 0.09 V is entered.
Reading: 10 V
